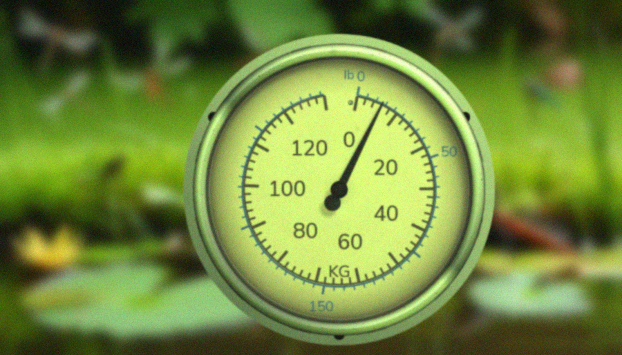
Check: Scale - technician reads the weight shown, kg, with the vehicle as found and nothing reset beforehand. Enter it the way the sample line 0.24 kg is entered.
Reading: 6 kg
